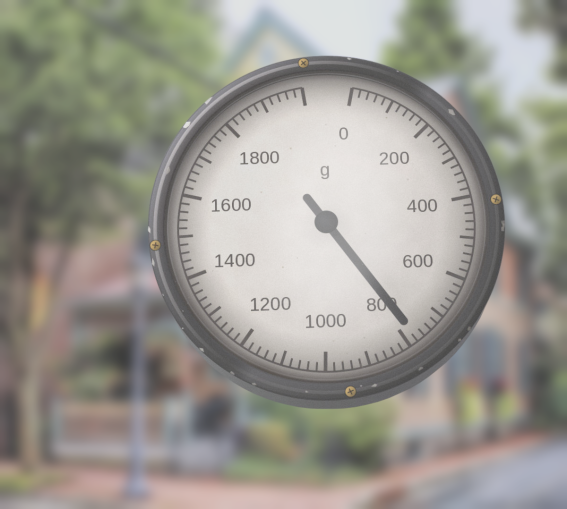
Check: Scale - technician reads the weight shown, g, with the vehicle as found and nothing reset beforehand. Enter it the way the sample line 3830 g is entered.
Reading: 780 g
